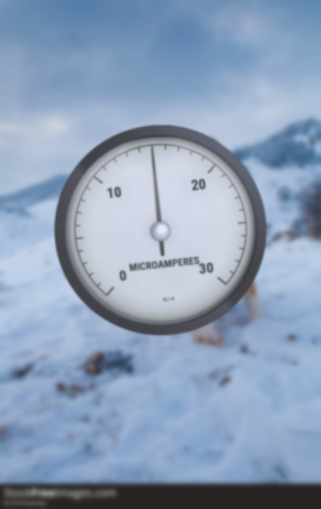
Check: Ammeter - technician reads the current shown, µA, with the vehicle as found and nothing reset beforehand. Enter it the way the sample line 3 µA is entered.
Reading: 15 µA
